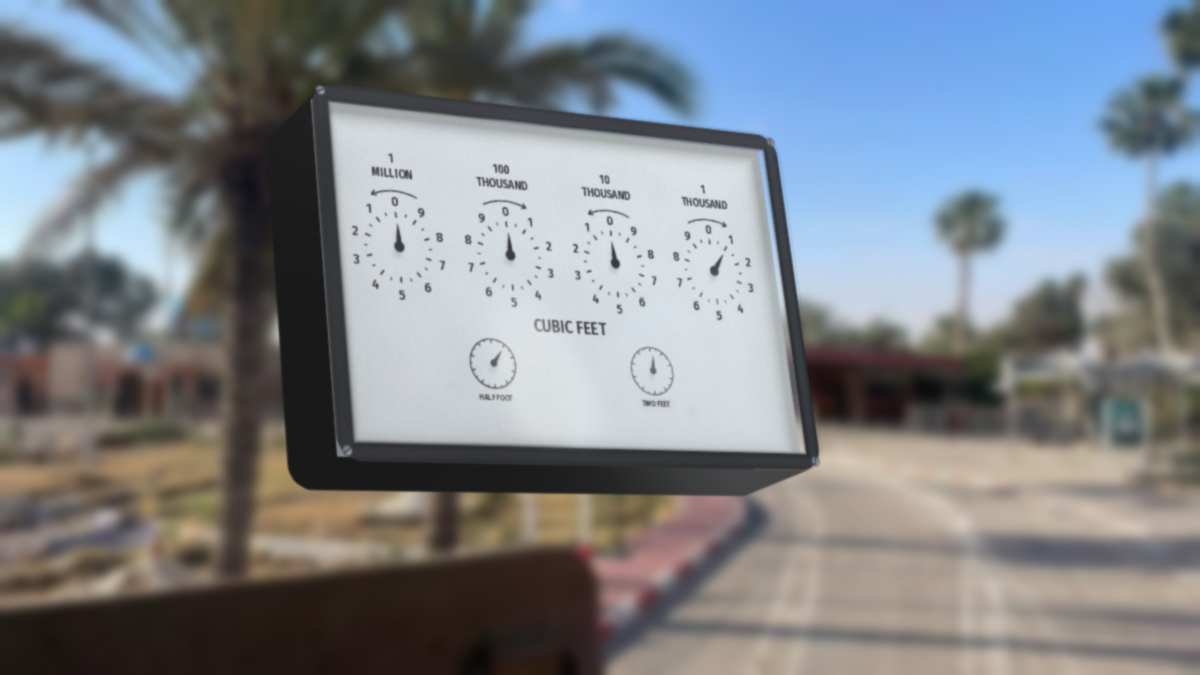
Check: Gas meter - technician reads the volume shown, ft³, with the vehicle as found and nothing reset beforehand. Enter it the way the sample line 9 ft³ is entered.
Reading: 100 ft³
